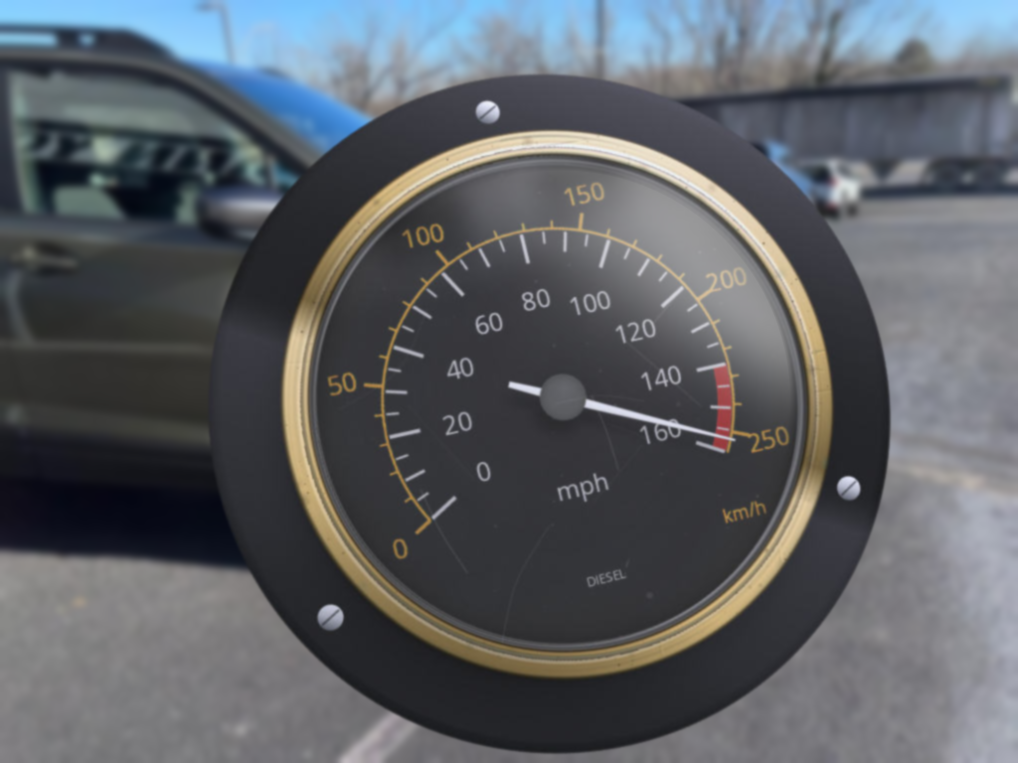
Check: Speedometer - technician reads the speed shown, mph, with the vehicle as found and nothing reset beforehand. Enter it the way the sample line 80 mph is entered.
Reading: 157.5 mph
